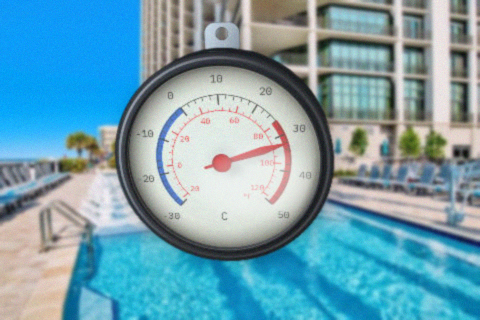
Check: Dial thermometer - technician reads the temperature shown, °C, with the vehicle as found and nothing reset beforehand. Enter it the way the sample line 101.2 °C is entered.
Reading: 32 °C
